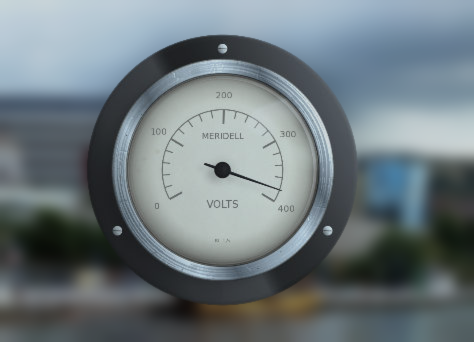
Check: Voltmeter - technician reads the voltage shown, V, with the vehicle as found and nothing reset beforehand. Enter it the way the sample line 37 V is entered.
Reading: 380 V
